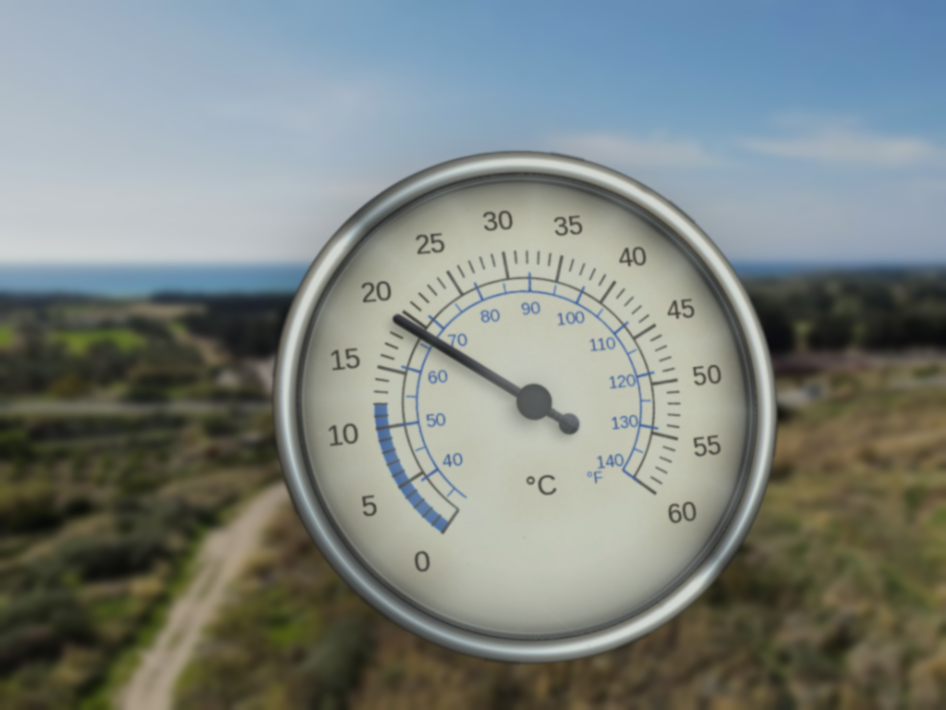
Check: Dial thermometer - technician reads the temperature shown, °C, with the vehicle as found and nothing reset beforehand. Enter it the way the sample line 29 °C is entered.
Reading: 19 °C
